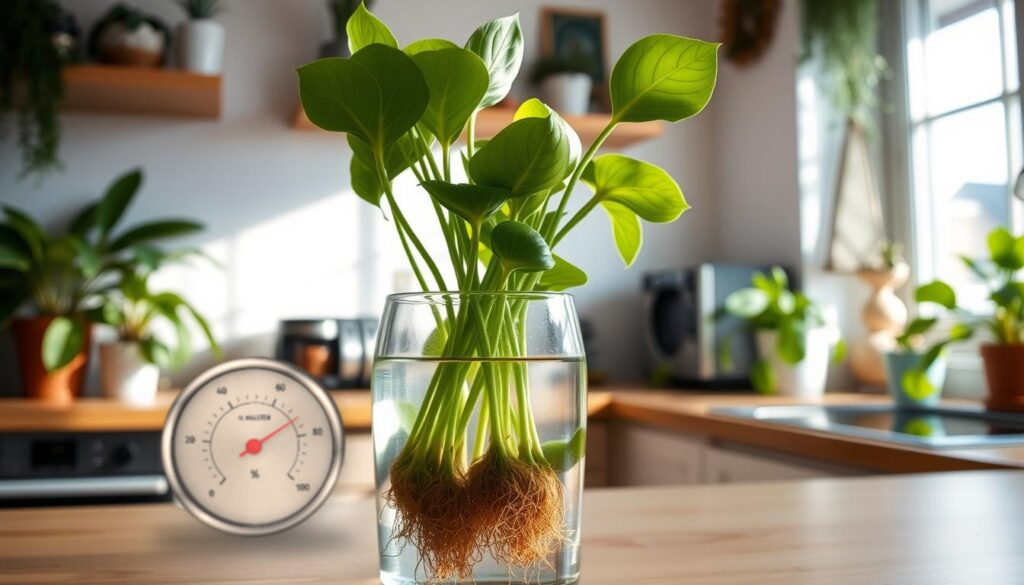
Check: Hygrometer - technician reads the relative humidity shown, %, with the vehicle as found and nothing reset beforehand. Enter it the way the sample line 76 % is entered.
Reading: 72 %
